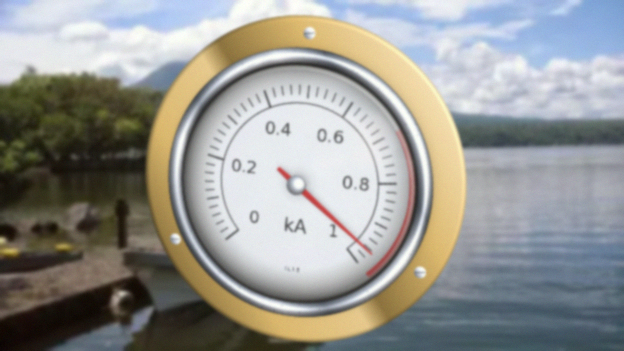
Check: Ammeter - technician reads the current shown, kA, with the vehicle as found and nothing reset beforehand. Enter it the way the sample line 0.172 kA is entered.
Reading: 0.96 kA
